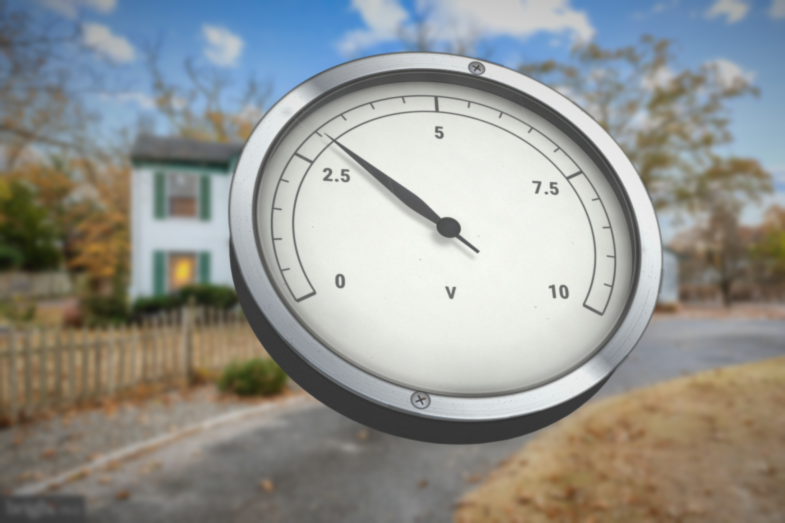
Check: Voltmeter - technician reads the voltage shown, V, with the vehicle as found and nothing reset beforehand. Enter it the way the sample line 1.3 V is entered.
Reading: 3 V
